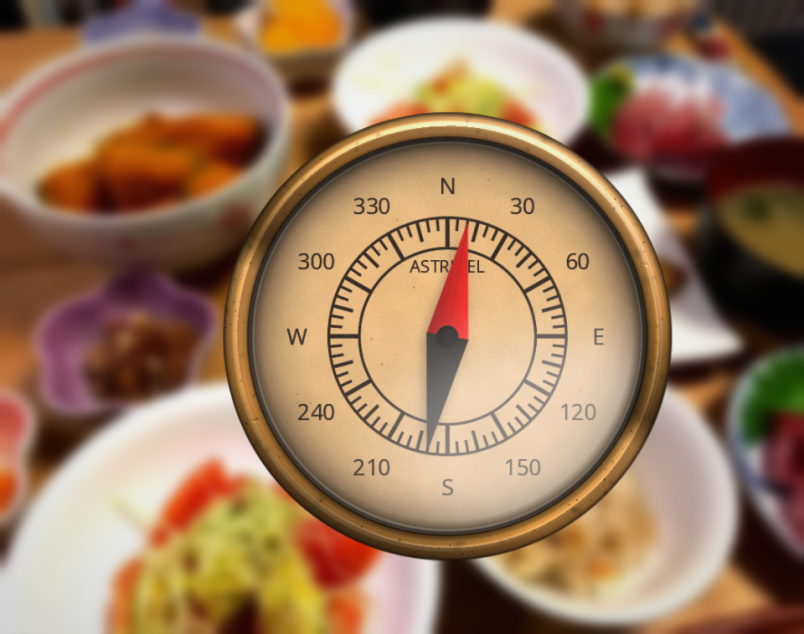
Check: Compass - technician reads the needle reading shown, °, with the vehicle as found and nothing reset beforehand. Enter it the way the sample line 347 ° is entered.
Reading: 10 °
